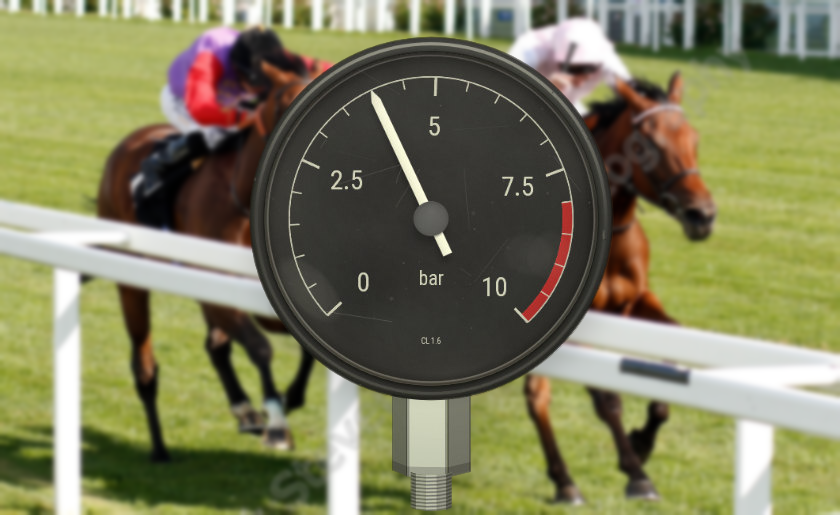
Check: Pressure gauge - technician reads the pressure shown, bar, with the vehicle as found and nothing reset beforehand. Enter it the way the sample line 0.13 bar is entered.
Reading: 4 bar
